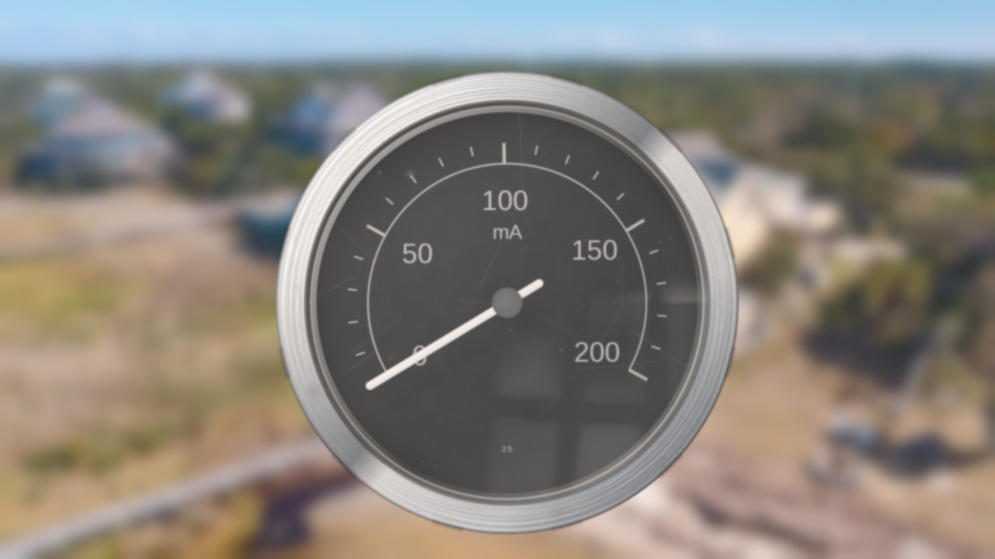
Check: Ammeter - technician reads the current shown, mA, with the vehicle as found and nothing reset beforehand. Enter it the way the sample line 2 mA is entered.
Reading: 0 mA
